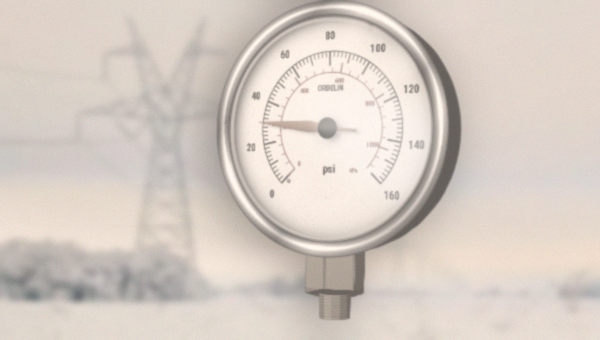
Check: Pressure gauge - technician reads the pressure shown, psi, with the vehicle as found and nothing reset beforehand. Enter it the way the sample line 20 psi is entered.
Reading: 30 psi
